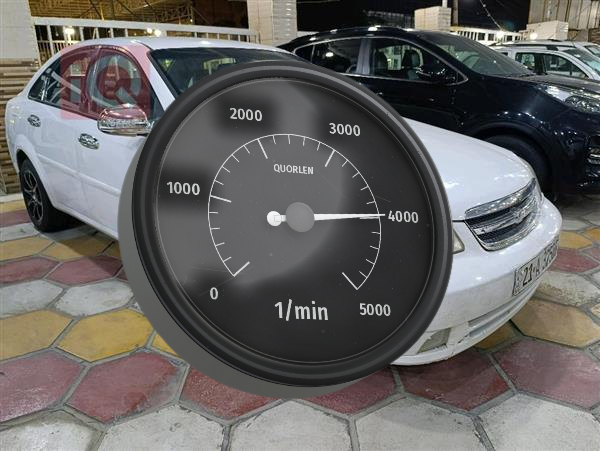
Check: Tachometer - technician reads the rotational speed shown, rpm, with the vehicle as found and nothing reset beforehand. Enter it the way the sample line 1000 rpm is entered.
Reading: 4000 rpm
